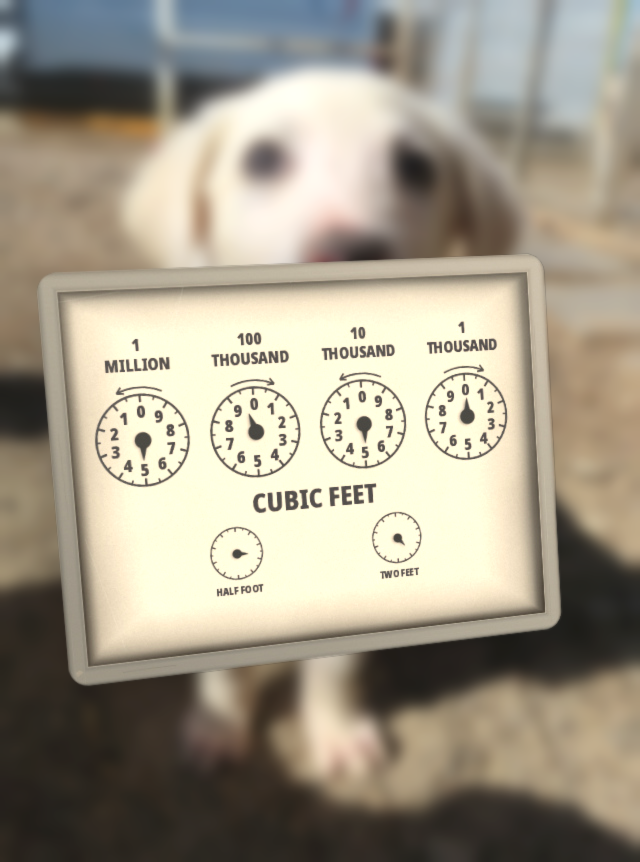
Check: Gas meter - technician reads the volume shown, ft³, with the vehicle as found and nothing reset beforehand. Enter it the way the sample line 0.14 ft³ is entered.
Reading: 495000 ft³
